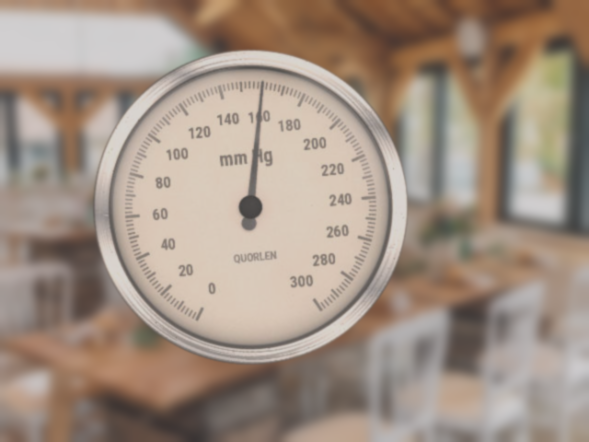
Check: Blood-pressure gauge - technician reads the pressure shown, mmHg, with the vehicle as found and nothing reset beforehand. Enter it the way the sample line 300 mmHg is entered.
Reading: 160 mmHg
